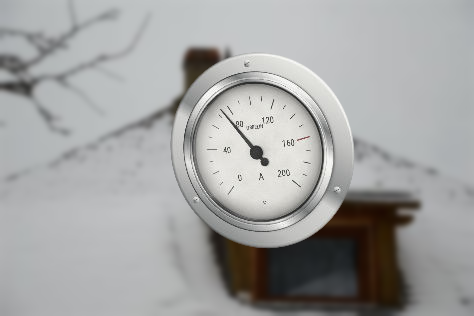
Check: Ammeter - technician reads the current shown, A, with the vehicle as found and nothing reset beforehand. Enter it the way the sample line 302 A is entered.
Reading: 75 A
